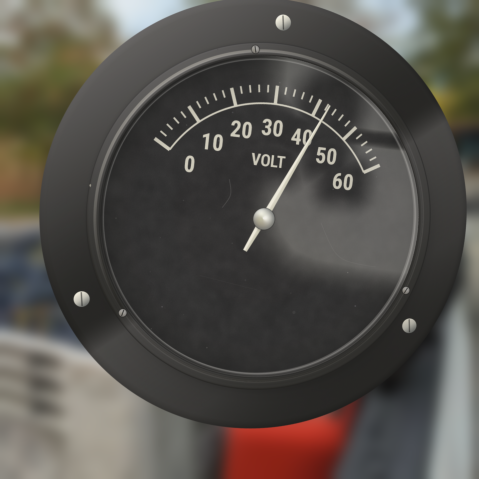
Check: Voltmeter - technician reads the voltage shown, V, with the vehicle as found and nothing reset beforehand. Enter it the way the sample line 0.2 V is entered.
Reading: 42 V
